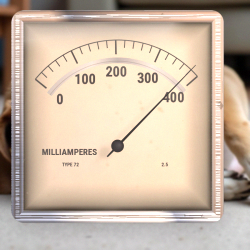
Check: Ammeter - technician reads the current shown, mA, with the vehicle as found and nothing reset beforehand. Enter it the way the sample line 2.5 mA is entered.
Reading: 380 mA
